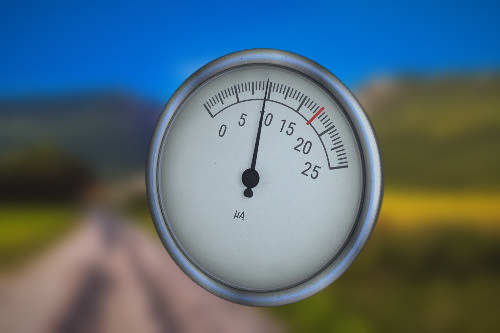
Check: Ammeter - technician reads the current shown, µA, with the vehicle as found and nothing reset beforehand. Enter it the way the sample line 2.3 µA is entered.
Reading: 10 µA
